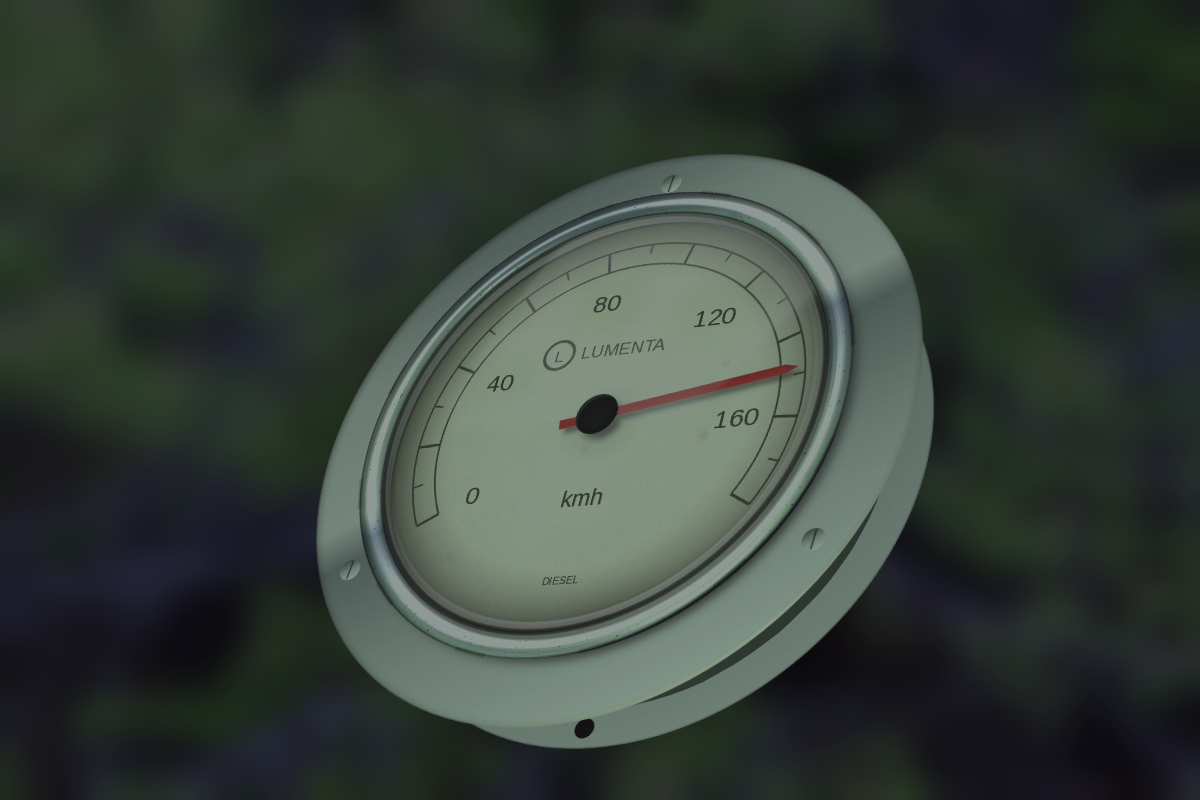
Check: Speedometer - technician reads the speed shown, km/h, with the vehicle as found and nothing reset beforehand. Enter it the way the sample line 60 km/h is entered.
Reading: 150 km/h
